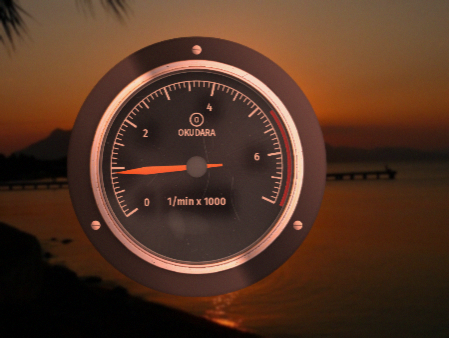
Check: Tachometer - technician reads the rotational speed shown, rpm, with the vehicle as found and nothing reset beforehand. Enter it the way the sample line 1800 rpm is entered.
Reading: 900 rpm
